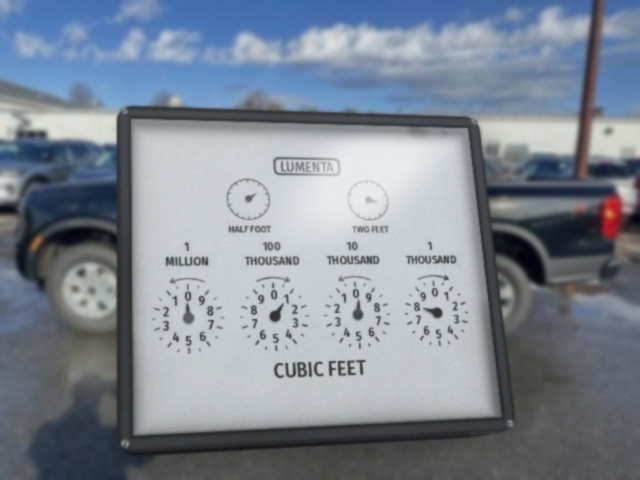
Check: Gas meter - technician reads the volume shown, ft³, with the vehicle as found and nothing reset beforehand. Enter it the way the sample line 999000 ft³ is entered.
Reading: 9800 ft³
